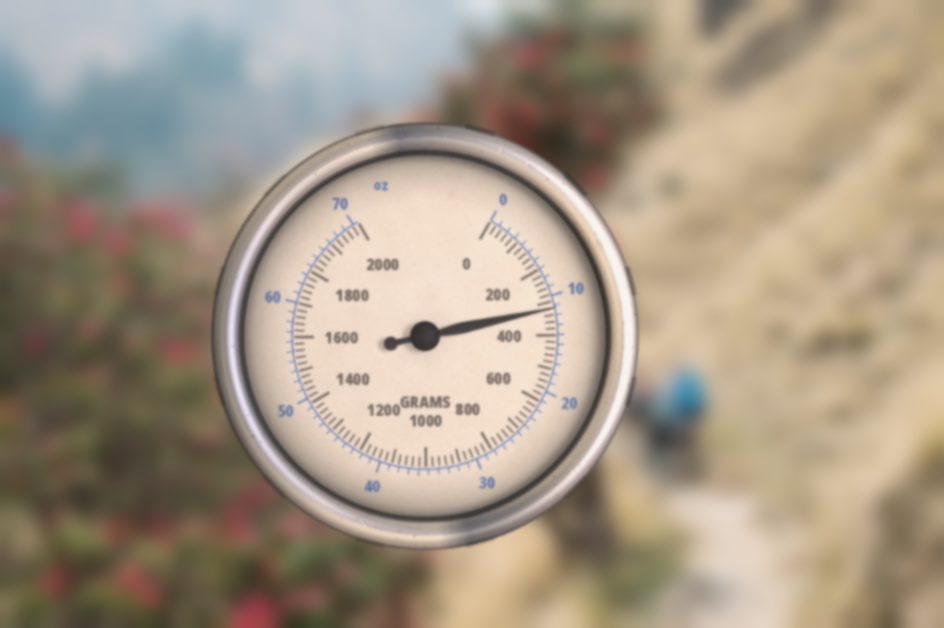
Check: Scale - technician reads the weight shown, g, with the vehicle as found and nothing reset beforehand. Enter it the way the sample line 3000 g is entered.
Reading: 320 g
